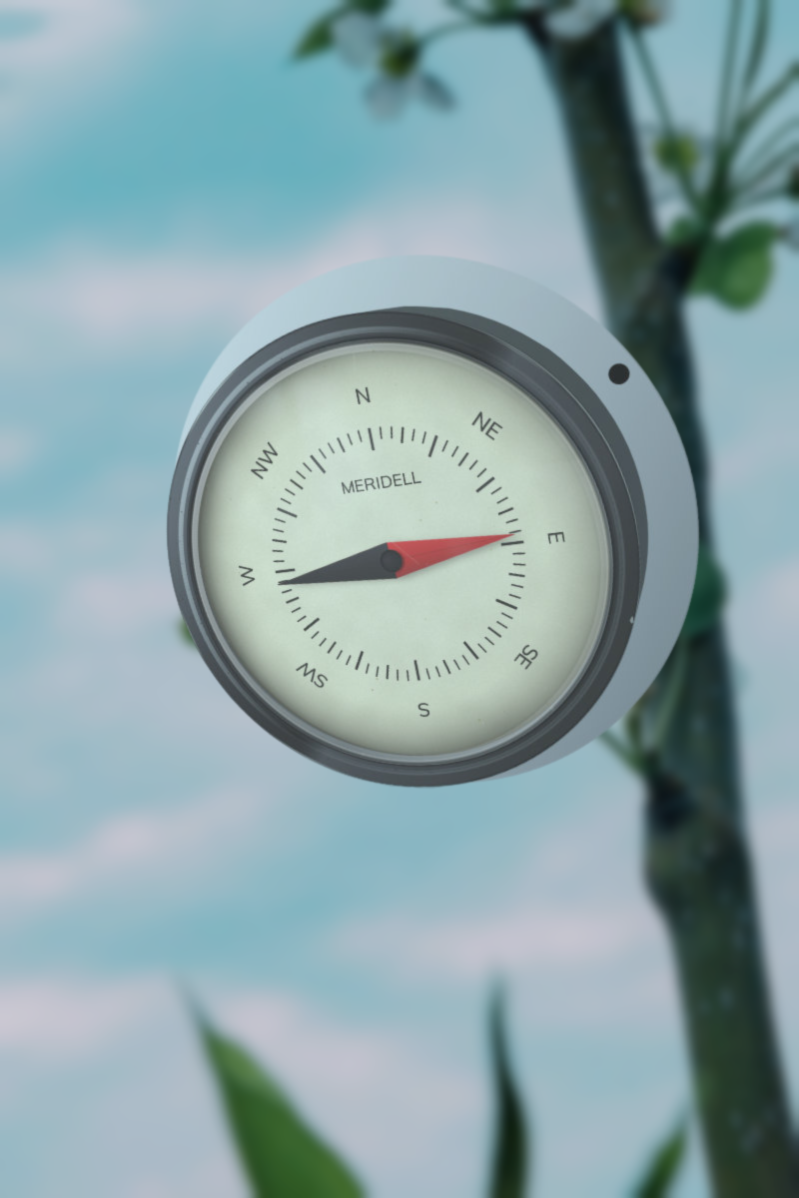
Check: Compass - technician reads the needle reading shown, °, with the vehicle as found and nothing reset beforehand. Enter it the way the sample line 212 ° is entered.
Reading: 85 °
